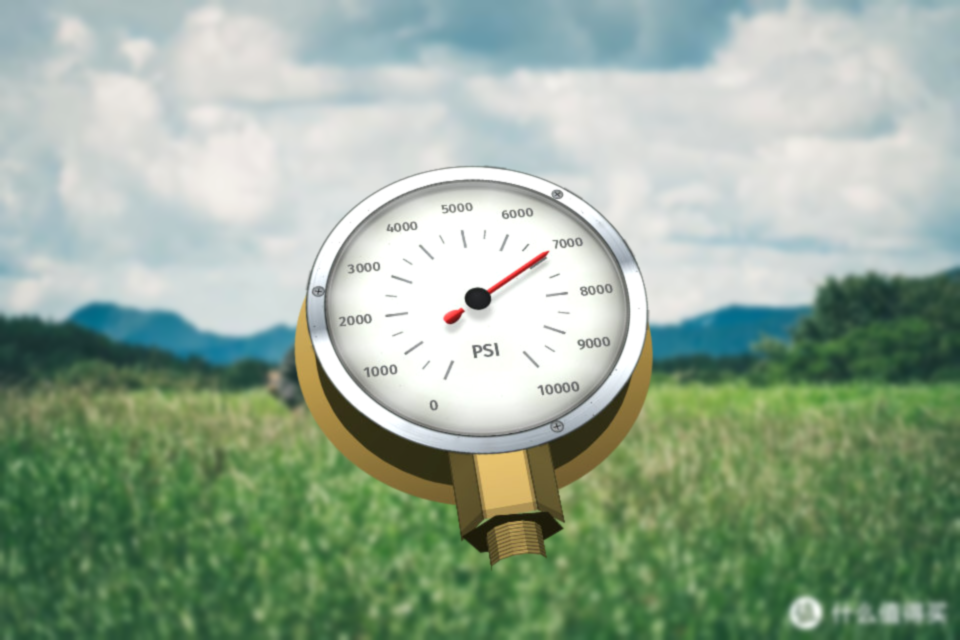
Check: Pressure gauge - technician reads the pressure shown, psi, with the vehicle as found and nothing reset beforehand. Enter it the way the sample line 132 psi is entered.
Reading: 7000 psi
